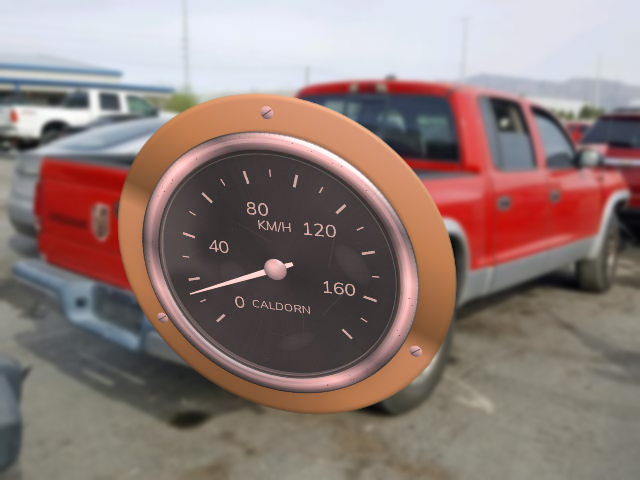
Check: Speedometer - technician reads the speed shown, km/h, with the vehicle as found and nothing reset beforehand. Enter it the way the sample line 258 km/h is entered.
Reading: 15 km/h
